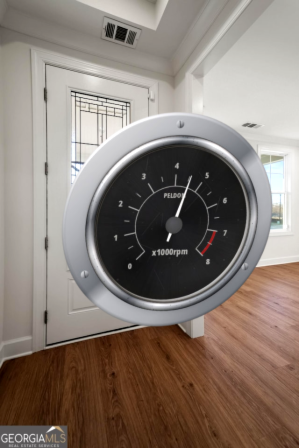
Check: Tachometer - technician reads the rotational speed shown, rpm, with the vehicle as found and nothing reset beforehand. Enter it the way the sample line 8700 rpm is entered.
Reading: 4500 rpm
